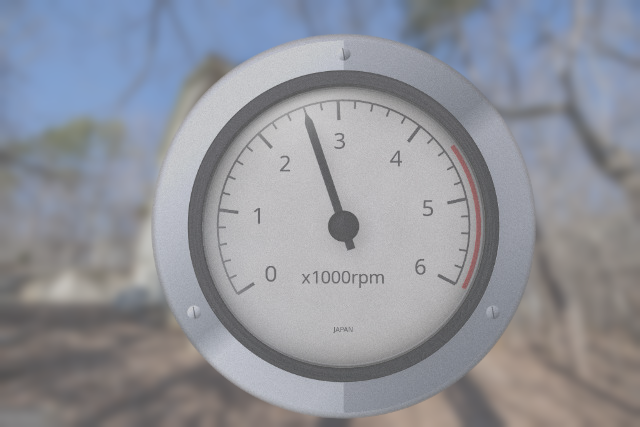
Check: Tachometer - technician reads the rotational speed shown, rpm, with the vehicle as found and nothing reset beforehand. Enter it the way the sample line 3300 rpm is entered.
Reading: 2600 rpm
